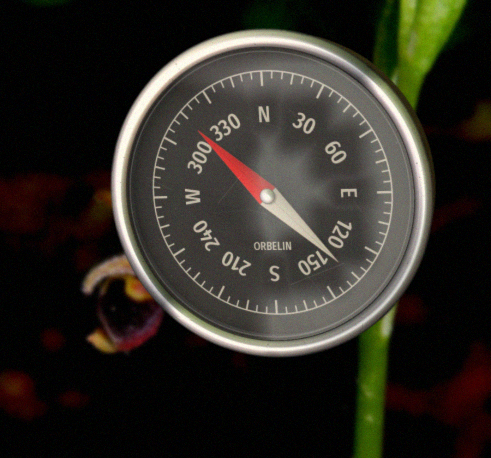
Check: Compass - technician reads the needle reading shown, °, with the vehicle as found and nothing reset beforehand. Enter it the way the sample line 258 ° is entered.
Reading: 315 °
